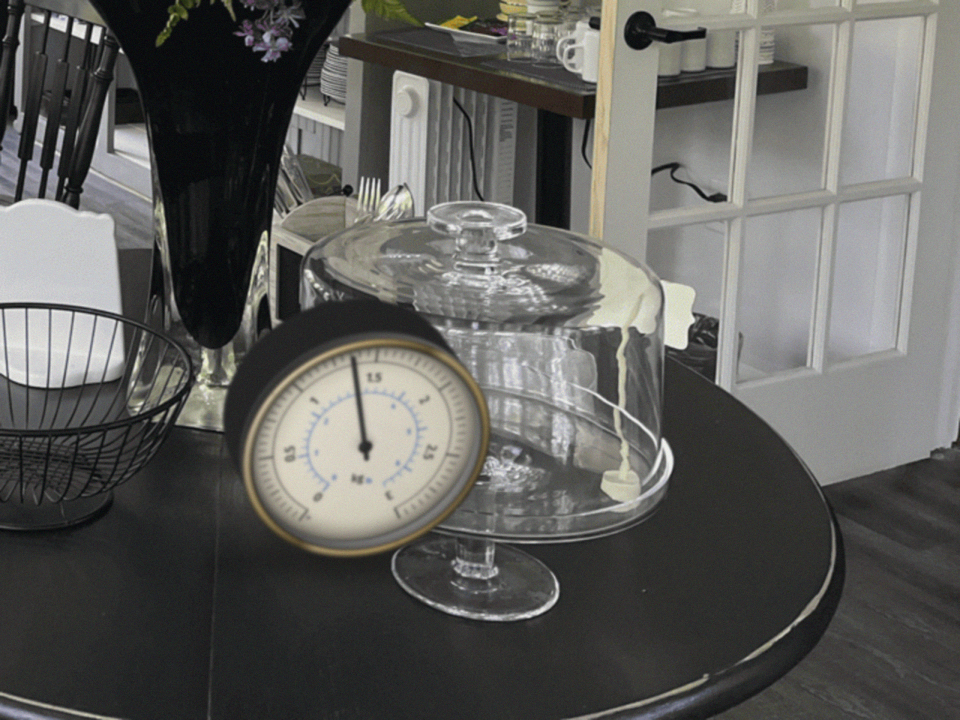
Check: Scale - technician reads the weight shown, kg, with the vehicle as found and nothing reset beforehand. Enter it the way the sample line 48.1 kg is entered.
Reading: 1.35 kg
